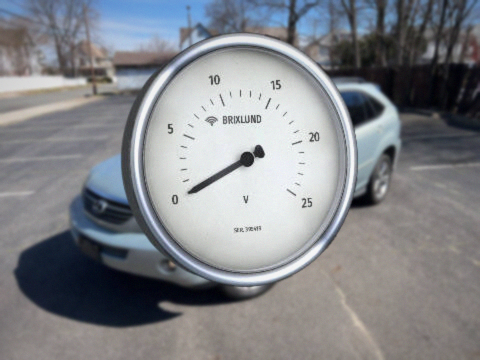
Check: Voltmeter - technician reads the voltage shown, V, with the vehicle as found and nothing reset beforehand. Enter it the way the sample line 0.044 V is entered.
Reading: 0 V
